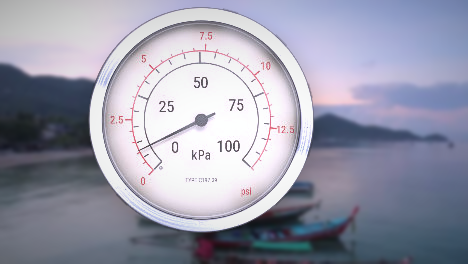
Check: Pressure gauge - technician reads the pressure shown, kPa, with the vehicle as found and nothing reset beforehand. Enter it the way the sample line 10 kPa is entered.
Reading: 7.5 kPa
